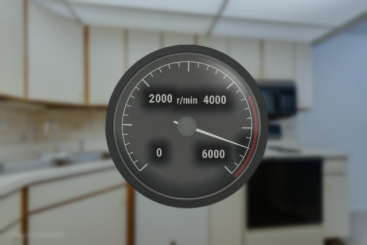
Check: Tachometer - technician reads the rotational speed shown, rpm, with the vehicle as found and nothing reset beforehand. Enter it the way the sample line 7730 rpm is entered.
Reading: 5400 rpm
